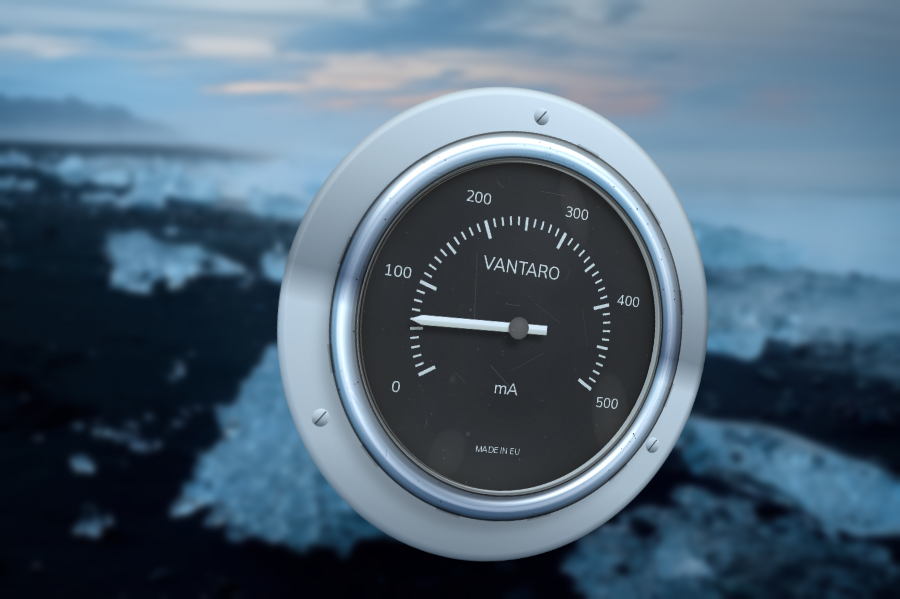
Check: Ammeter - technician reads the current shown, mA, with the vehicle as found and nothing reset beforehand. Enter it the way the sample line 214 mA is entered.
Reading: 60 mA
